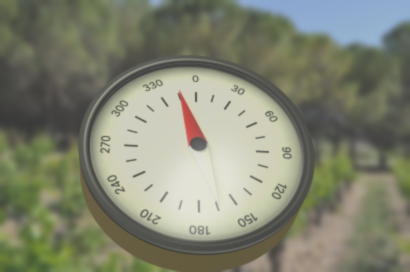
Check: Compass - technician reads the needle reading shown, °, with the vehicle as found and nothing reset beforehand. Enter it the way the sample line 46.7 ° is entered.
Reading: 345 °
